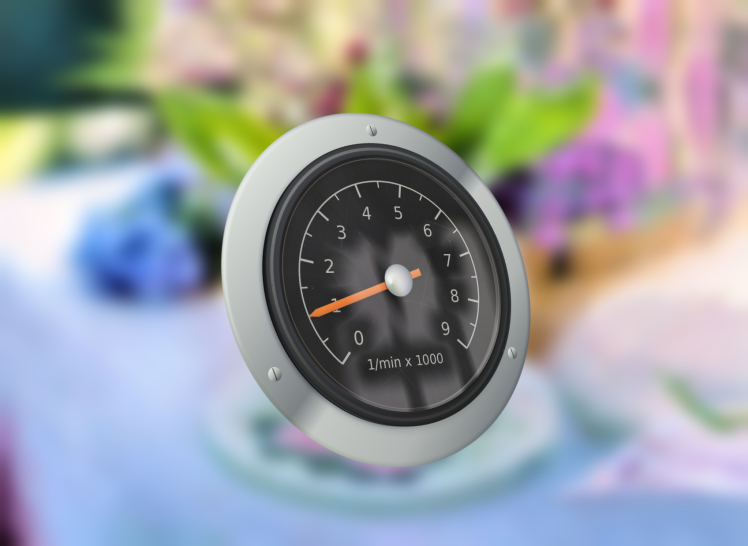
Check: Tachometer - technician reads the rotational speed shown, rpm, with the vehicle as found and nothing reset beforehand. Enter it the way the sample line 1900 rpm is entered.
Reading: 1000 rpm
